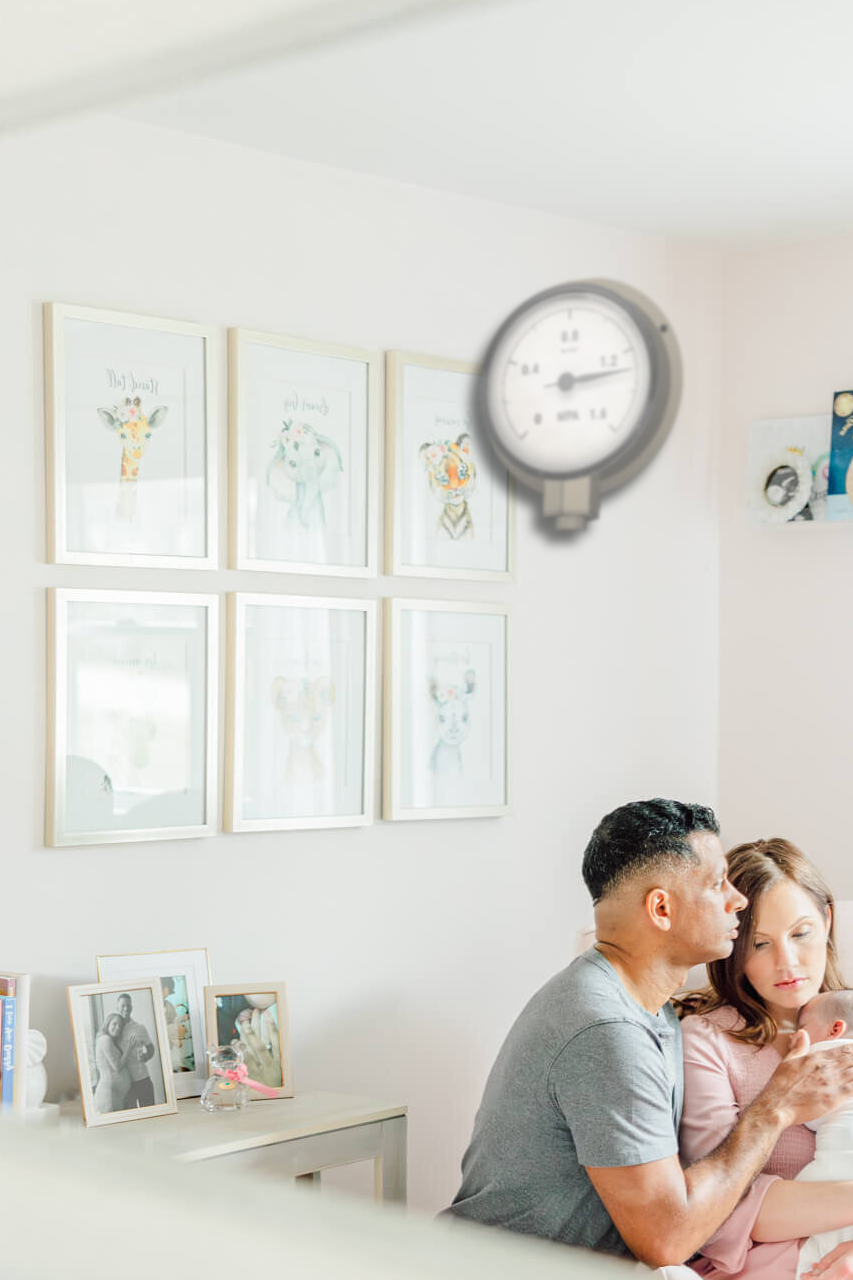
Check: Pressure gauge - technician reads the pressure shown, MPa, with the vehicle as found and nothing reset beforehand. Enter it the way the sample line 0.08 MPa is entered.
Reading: 1.3 MPa
